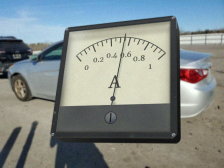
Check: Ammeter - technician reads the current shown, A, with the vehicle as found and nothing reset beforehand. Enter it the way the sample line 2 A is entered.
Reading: 0.55 A
